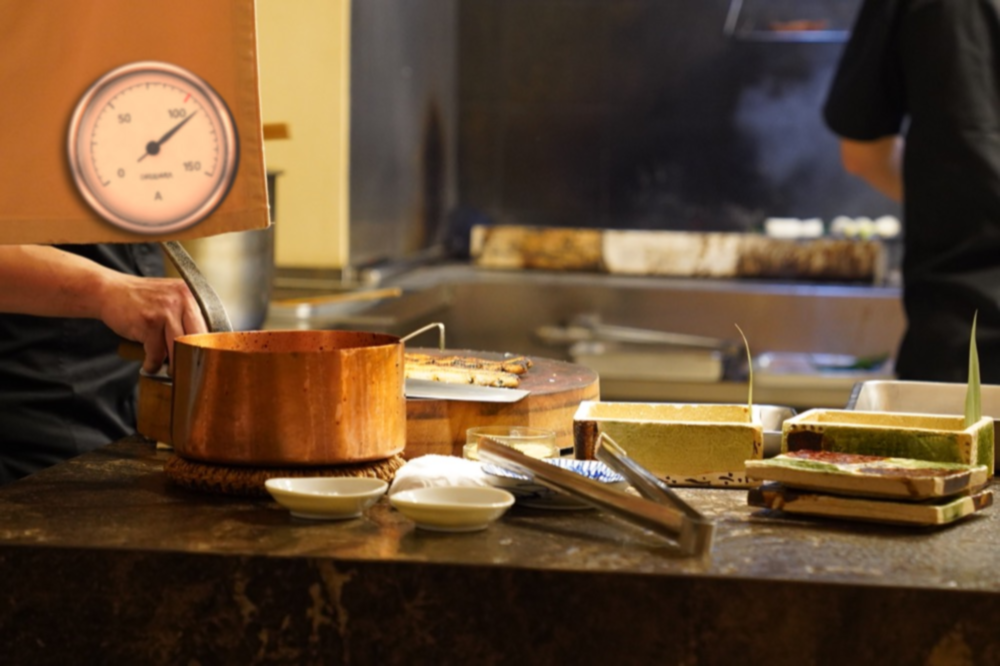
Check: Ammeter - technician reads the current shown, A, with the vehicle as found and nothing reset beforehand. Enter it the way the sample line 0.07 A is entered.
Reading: 110 A
